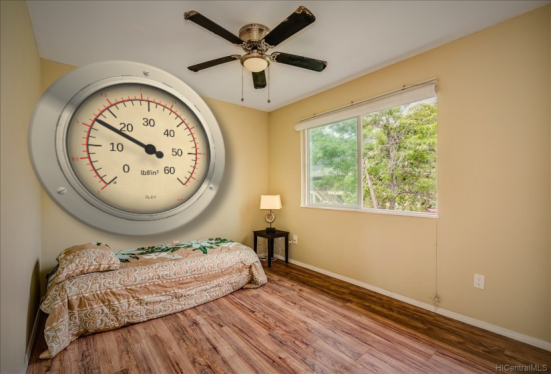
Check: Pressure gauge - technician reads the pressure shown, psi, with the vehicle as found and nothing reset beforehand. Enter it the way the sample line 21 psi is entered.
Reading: 16 psi
